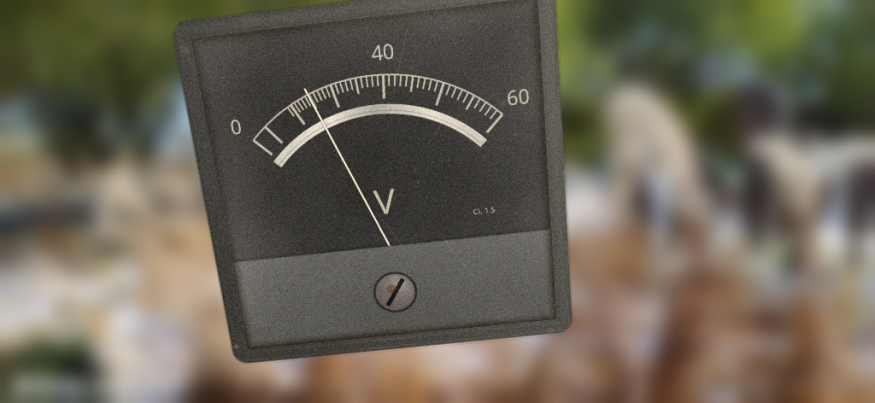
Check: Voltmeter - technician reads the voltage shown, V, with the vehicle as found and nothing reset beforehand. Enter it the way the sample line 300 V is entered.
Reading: 25 V
